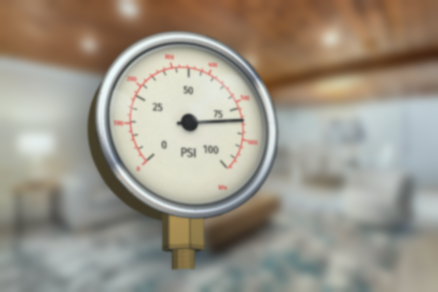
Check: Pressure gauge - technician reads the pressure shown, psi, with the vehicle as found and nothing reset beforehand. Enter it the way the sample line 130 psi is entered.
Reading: 80 psi
